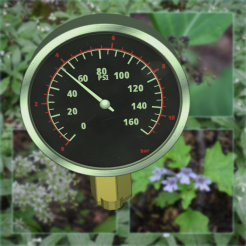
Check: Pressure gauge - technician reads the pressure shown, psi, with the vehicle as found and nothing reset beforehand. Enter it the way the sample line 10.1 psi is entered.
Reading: 55 psi
